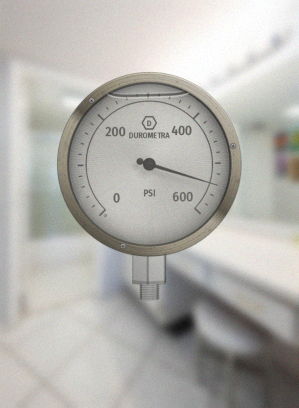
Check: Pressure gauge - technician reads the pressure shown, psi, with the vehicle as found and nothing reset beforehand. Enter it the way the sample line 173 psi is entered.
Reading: 540 psi
